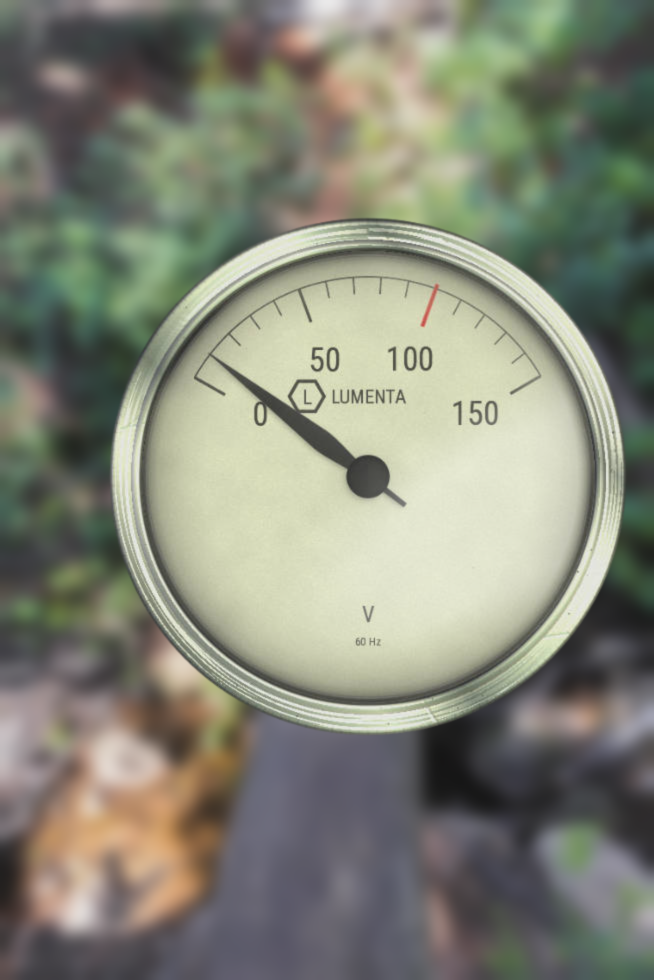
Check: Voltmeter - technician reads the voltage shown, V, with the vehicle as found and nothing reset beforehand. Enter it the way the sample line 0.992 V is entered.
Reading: 10 V
